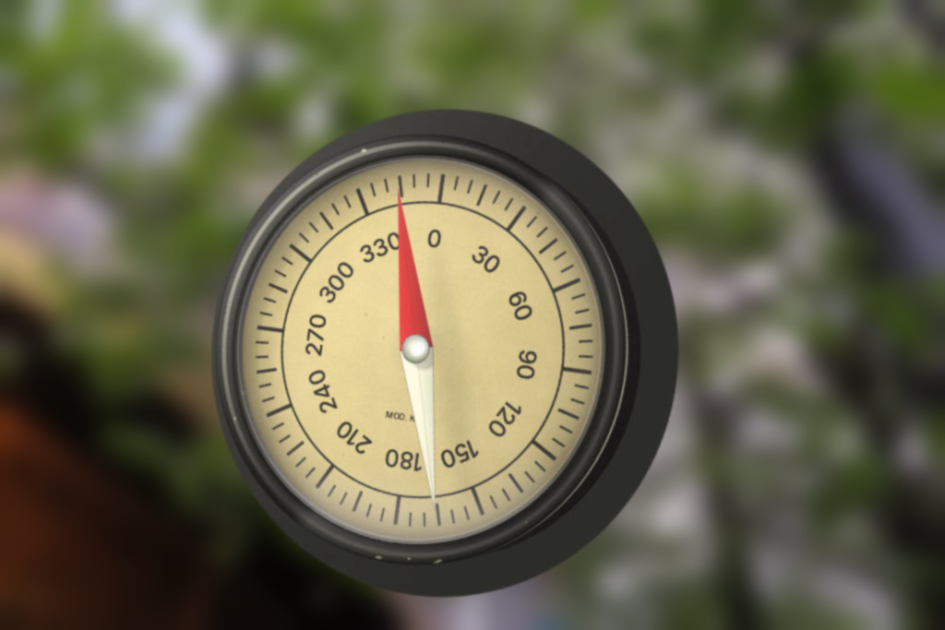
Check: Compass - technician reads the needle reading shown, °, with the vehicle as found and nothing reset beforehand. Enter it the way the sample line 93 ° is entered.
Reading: 345 °
